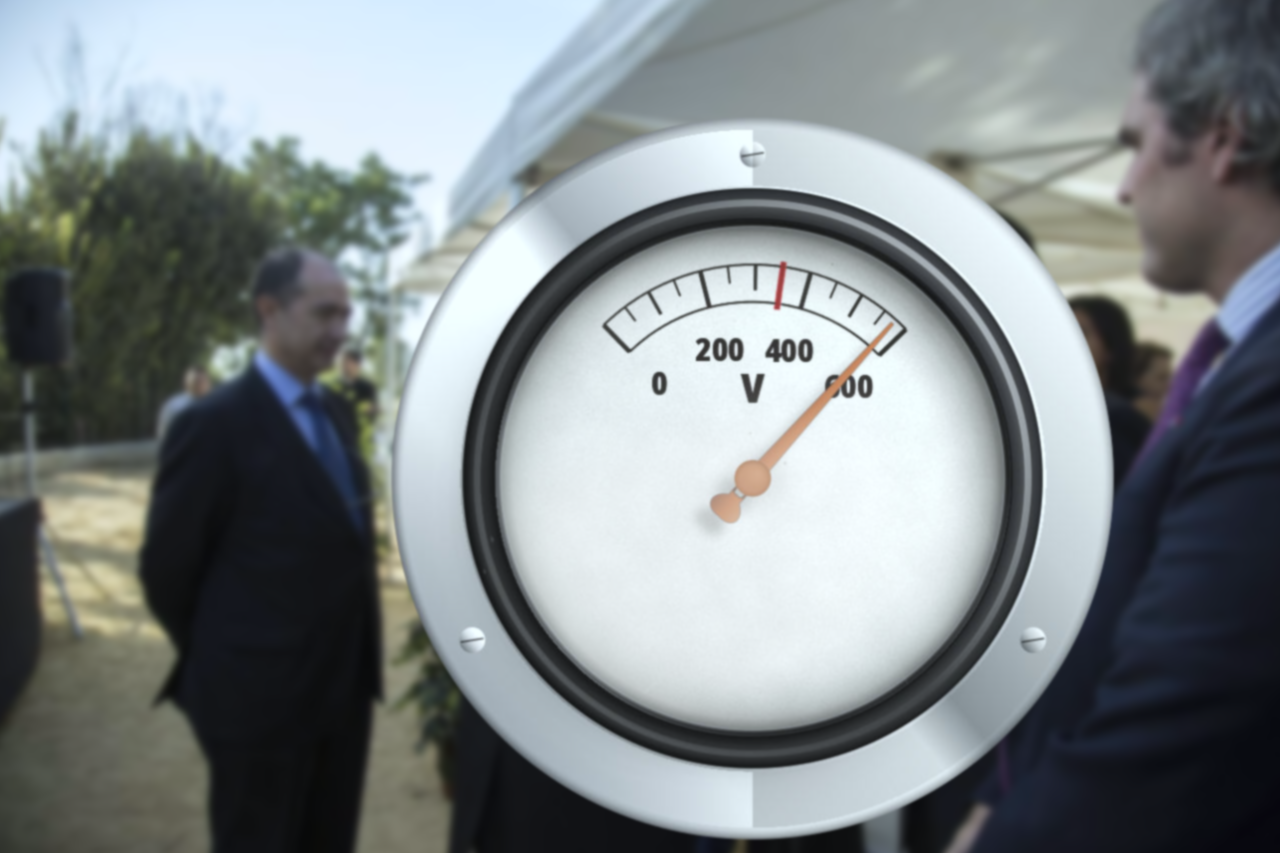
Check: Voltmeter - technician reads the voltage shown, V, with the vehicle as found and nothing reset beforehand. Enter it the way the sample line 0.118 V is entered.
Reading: 575 V
